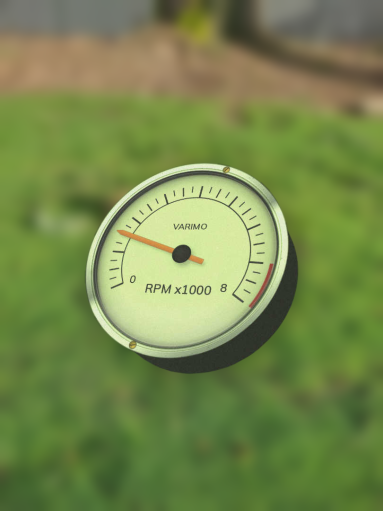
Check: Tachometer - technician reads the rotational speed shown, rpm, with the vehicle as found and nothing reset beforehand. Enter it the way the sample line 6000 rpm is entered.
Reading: 1500 rpm
